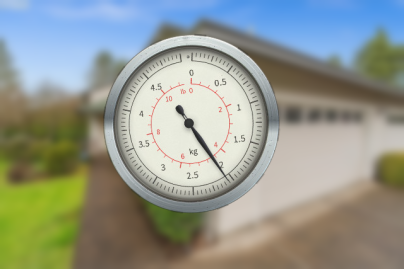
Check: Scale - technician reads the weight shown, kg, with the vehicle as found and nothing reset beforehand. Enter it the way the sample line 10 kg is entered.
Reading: 2.05 kg
